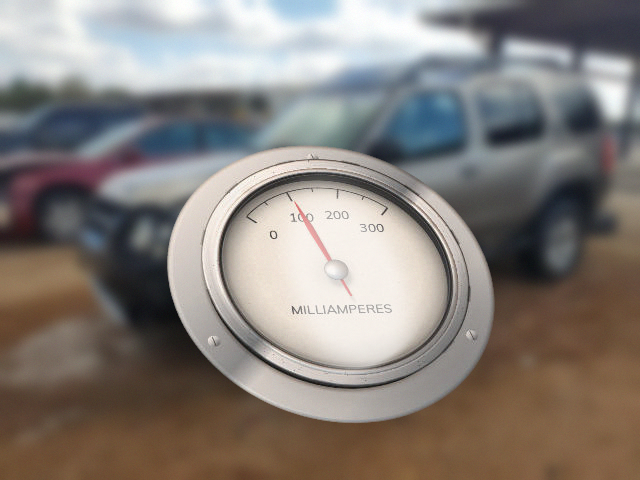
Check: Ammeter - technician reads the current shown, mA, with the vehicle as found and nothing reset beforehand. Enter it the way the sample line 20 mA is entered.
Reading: 100 mA
